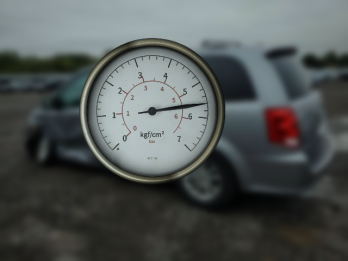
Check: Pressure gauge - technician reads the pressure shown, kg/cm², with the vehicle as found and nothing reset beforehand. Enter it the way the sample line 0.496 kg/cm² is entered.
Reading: 5.6 kg/cm²
